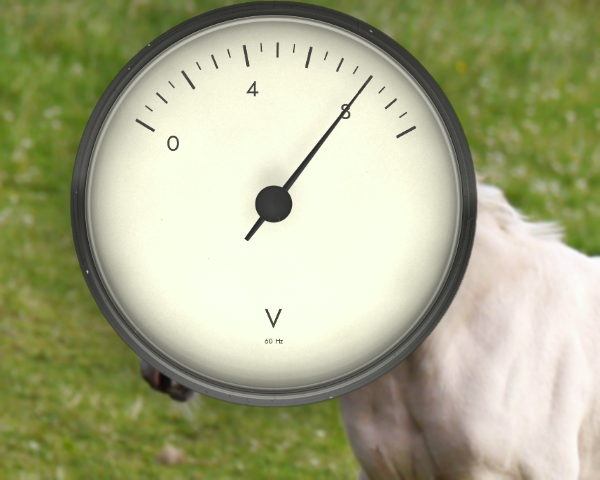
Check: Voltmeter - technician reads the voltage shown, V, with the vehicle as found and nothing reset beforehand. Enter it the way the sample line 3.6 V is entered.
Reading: 8 V
